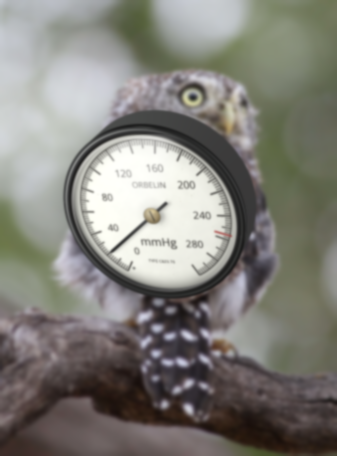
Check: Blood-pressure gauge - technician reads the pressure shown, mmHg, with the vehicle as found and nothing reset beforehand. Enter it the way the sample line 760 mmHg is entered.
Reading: 20 mmHg
